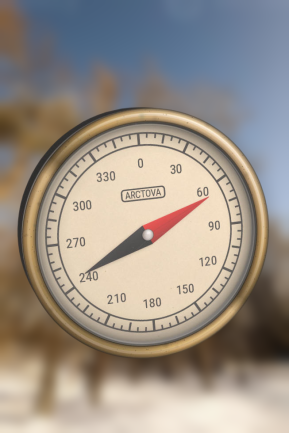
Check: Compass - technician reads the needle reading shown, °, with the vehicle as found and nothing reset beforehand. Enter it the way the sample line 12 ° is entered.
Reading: 65 °
